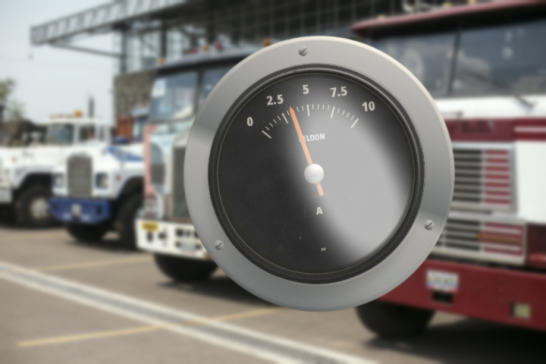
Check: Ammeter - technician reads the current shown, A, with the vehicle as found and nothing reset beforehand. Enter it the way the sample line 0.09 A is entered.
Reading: 3.5 A
